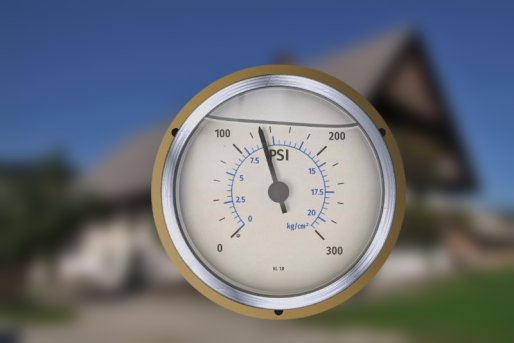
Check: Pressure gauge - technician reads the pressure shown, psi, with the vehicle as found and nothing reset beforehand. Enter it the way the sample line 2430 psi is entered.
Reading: 130 psi
